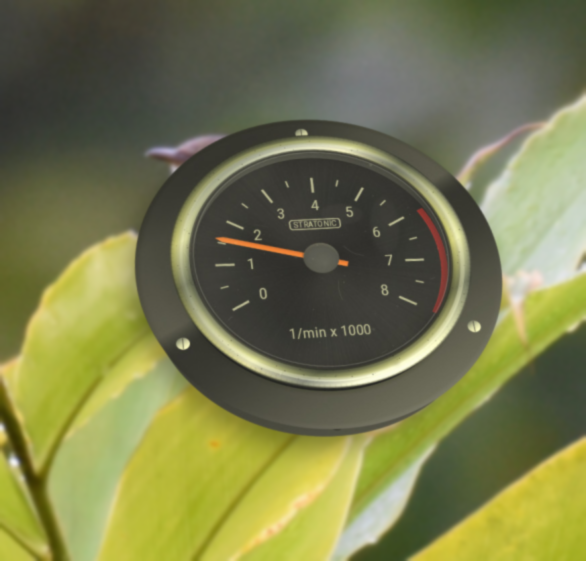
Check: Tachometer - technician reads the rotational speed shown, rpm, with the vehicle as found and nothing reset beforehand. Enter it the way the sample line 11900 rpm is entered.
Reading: 1500 rpm
